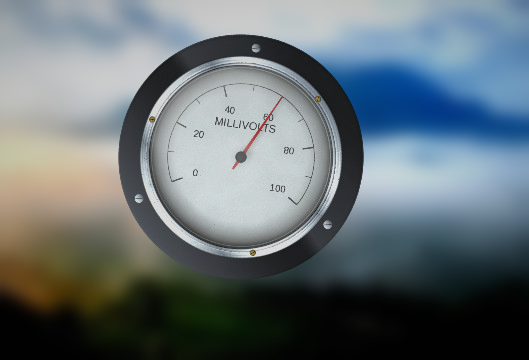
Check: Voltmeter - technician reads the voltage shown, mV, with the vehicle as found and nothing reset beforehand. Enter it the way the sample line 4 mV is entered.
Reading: 60 mV
